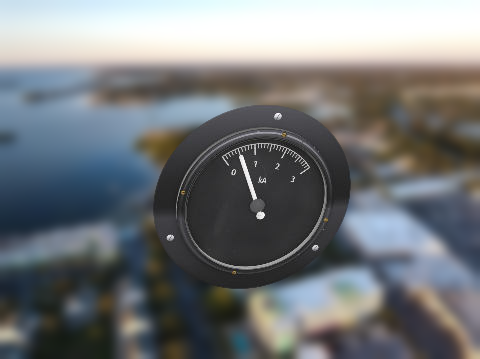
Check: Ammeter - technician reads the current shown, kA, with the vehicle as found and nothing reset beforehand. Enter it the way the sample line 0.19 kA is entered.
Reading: 0.5 kA
